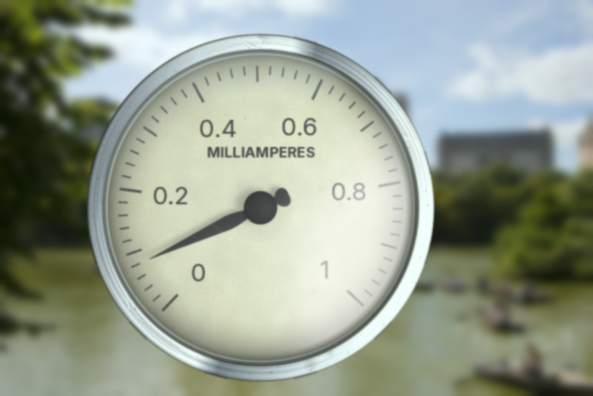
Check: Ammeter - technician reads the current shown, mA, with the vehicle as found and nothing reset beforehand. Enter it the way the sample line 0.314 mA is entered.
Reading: 0.08 mA
